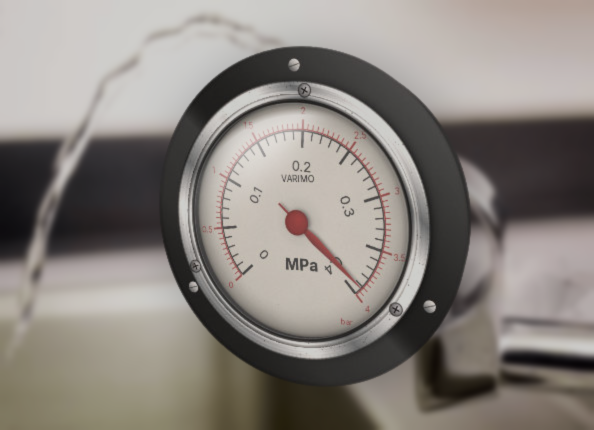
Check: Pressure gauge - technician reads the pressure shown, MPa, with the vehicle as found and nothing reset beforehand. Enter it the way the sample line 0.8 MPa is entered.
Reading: 0.39 MPa
